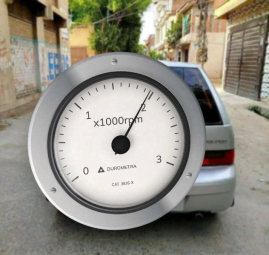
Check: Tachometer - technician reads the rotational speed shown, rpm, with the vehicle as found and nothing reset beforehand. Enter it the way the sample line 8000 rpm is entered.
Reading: 1950 rpm
